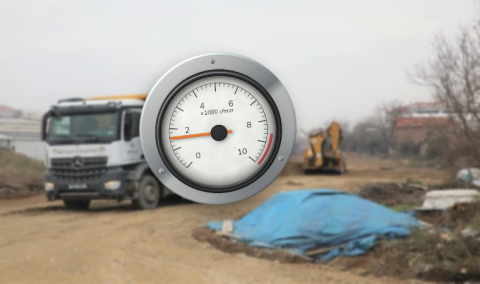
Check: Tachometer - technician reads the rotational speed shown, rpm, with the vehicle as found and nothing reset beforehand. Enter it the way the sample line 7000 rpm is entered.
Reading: 1600 rpm
